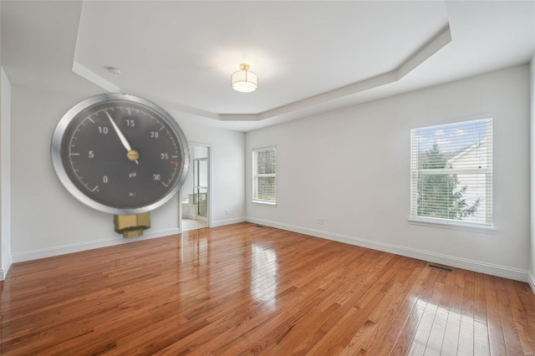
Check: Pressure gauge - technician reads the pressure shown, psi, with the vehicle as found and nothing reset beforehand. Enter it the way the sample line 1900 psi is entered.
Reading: 12 psi
